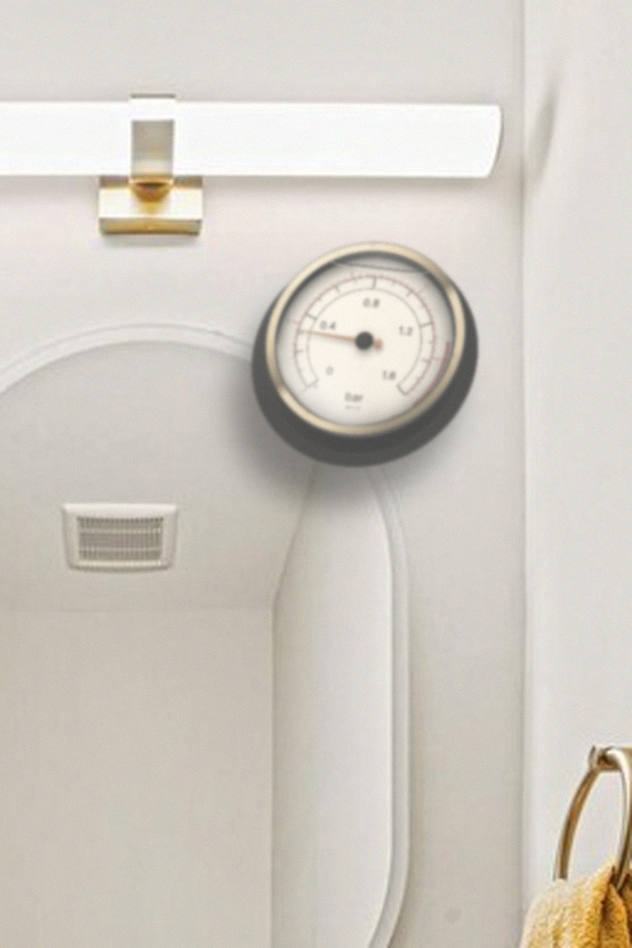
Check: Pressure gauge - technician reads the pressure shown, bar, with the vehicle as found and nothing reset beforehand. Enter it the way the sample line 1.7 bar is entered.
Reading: 0.3 bar
